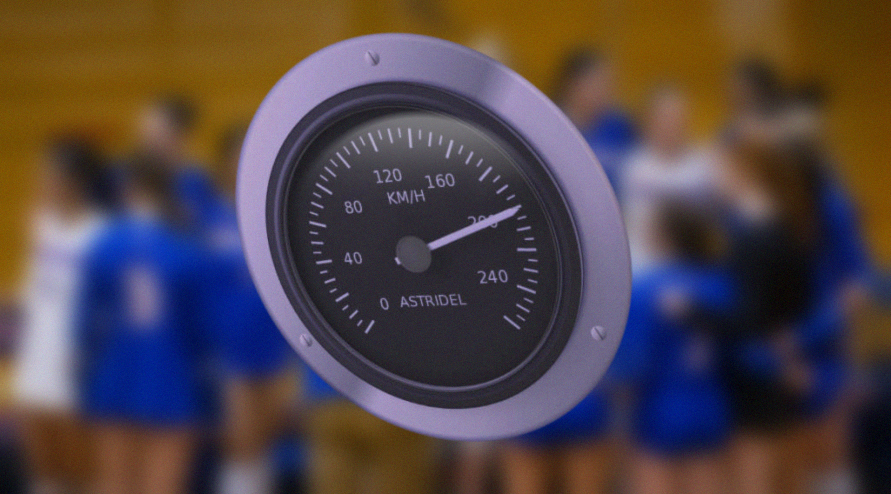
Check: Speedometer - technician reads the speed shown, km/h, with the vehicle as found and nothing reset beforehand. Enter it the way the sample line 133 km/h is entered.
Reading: 200 km/h
